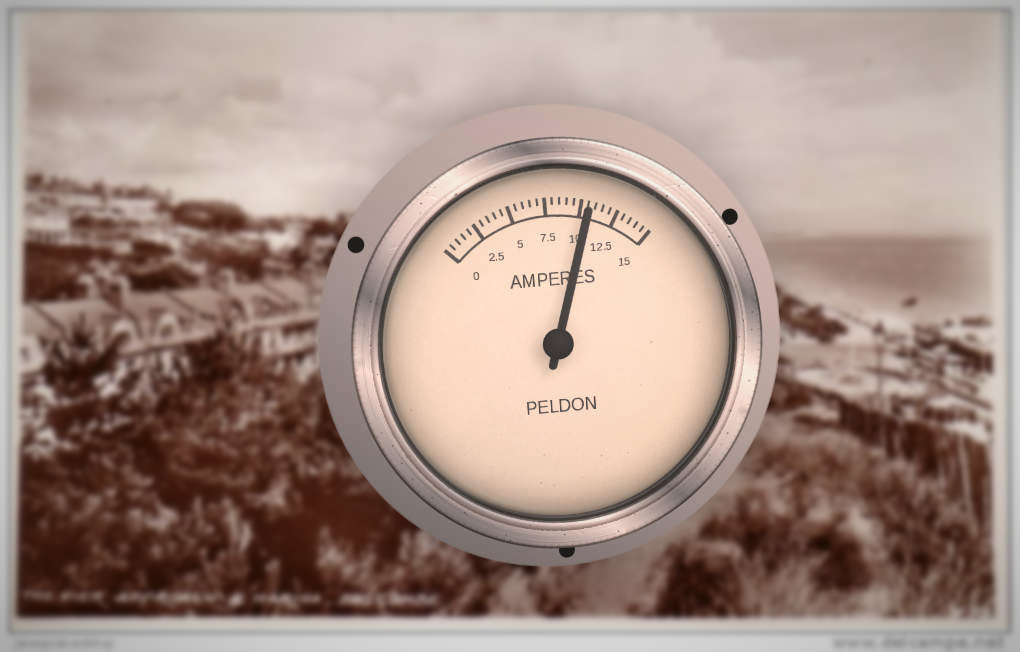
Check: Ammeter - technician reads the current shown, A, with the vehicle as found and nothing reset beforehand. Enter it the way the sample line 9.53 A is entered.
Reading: 10.5 A
